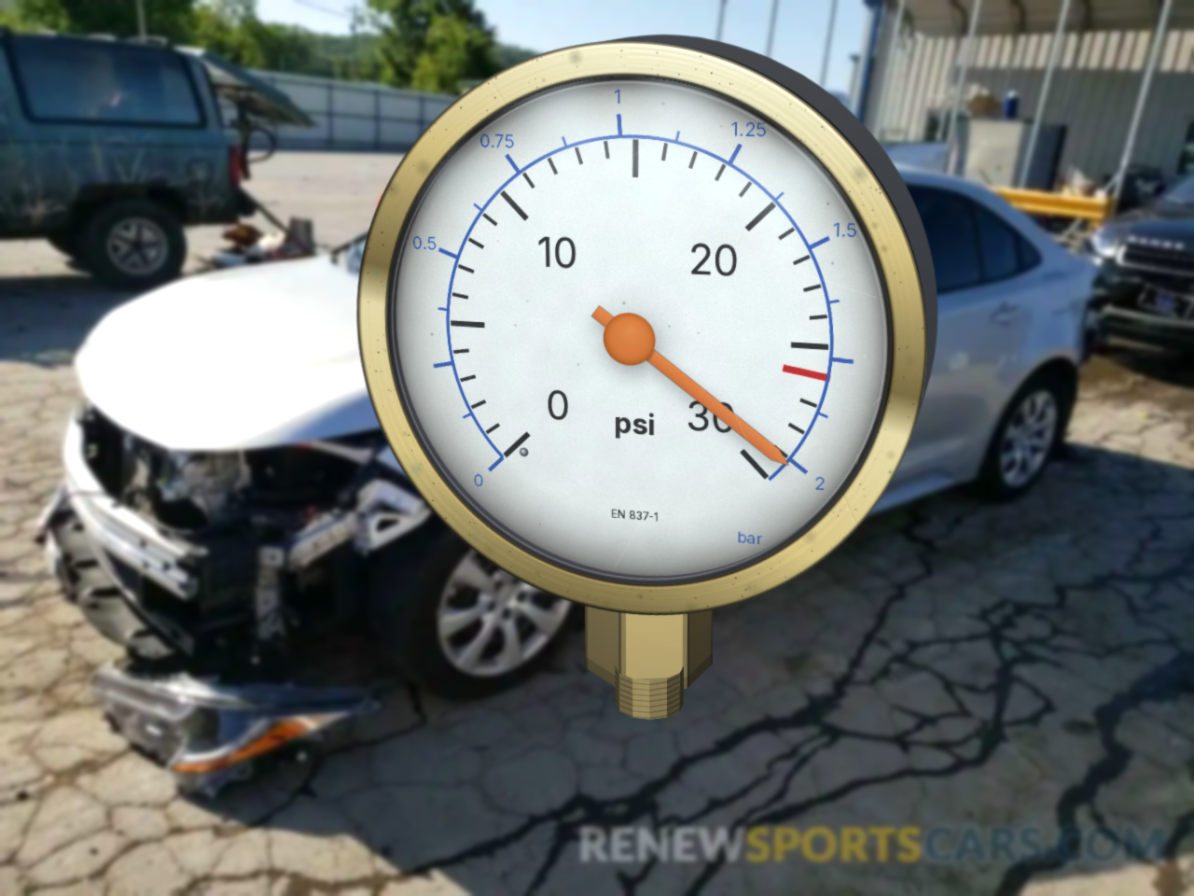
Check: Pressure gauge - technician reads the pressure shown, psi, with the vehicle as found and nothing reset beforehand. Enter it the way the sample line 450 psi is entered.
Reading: 29 psi
